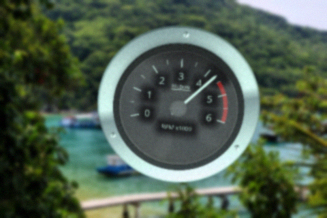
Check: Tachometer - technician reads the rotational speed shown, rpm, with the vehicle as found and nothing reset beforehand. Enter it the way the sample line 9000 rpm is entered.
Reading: 4250 rpm
